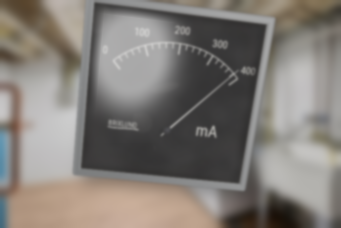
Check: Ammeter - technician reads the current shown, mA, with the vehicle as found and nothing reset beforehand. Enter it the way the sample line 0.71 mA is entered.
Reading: 380 mA
